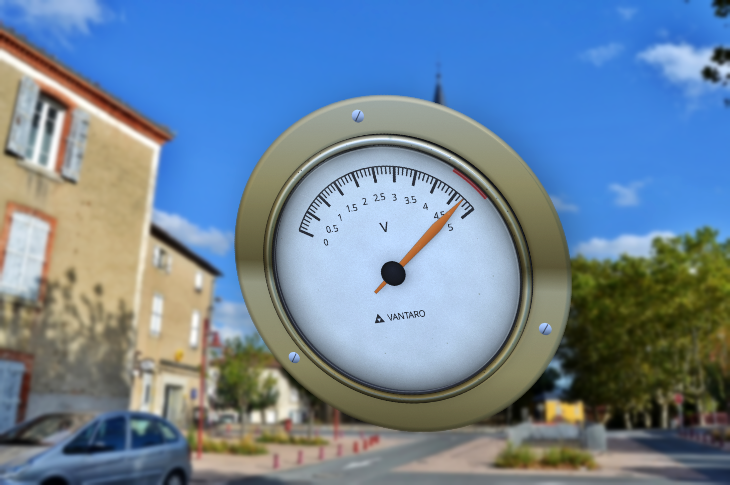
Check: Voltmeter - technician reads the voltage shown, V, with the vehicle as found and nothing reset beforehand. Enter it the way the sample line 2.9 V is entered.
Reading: 4.7 V
